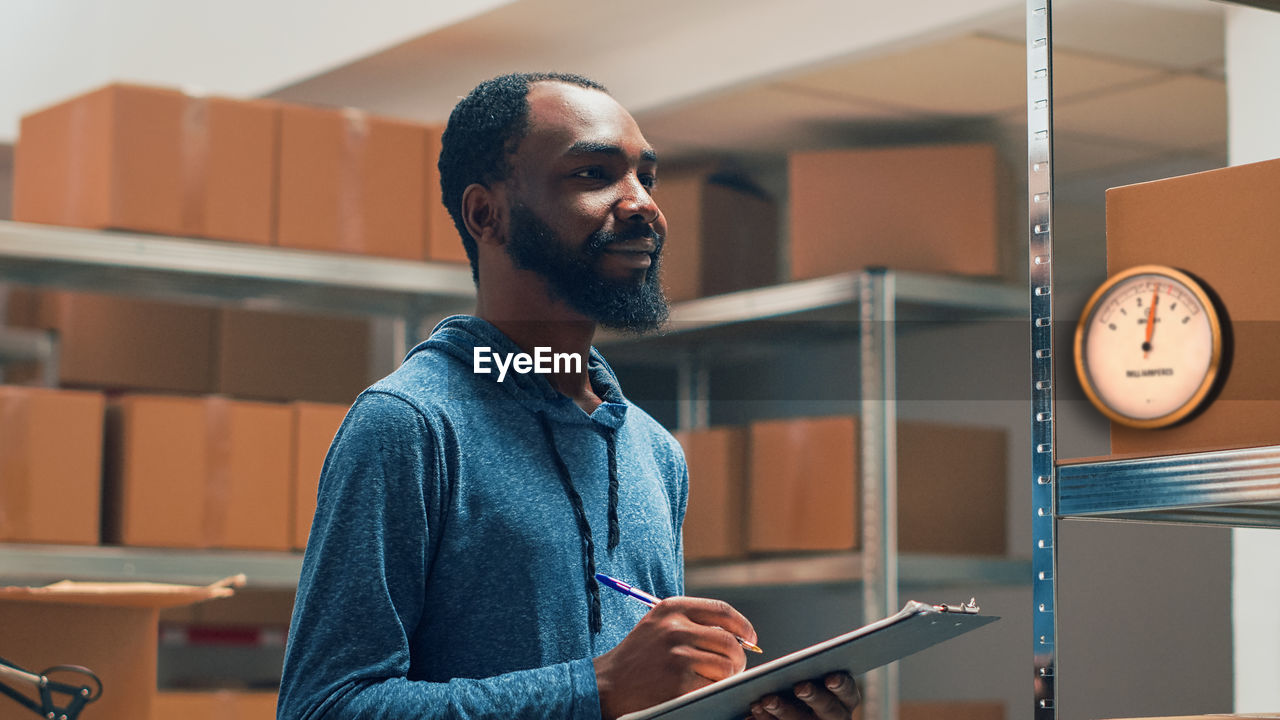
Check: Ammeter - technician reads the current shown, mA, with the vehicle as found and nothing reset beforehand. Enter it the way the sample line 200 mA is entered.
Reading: 3 mA
